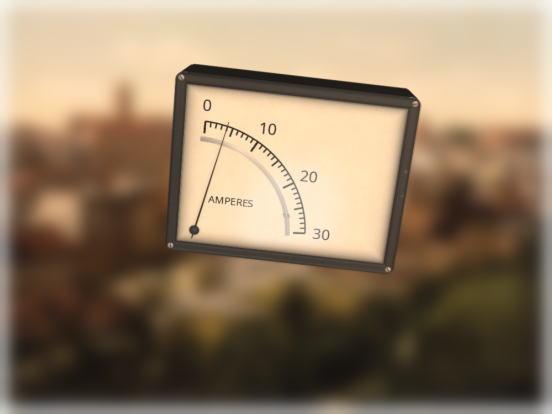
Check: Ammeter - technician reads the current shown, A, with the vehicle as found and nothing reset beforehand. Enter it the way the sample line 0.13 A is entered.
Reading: 4 A
